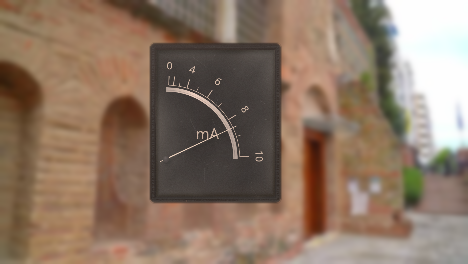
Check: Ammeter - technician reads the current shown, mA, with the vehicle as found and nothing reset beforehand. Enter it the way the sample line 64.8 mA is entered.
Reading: 8.5 mA
